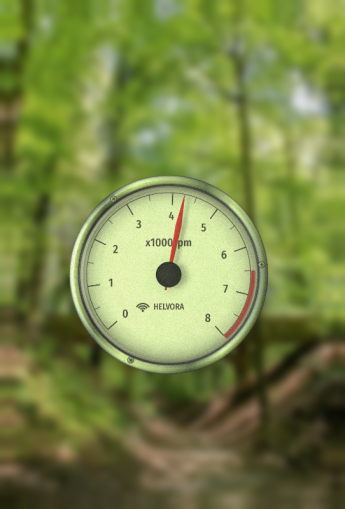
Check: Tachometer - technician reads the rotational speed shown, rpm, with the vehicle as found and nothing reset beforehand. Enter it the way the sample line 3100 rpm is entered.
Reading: 4250 rpm
